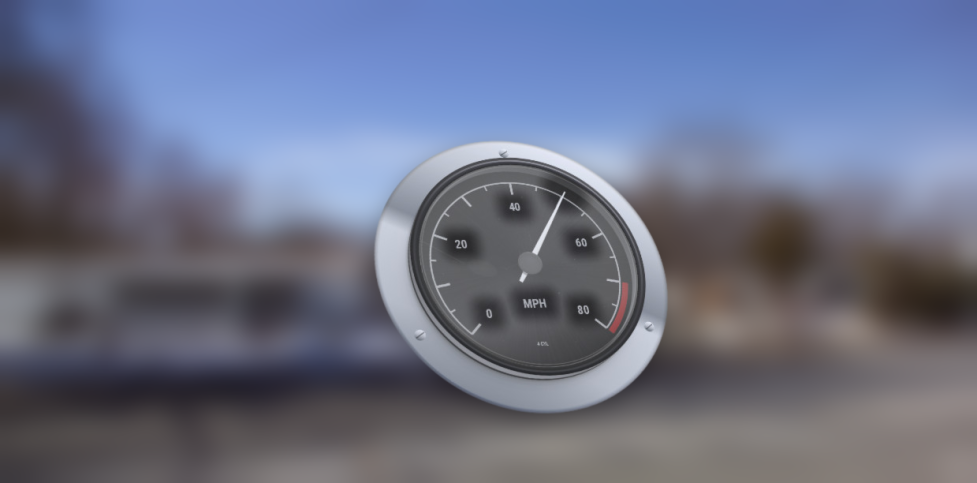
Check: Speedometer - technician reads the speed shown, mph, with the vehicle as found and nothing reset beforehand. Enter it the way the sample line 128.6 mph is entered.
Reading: 50 mph
